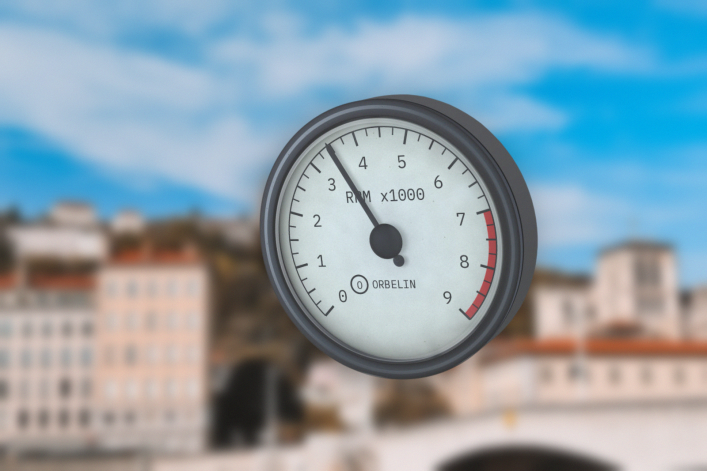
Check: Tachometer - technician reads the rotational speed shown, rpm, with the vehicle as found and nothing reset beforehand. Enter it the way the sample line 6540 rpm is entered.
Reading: 3500 rpm
